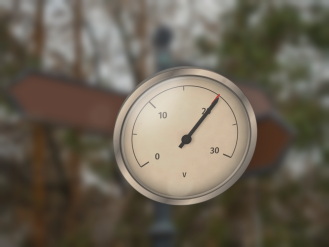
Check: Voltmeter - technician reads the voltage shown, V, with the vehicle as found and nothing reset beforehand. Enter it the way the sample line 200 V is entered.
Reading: 20 V
